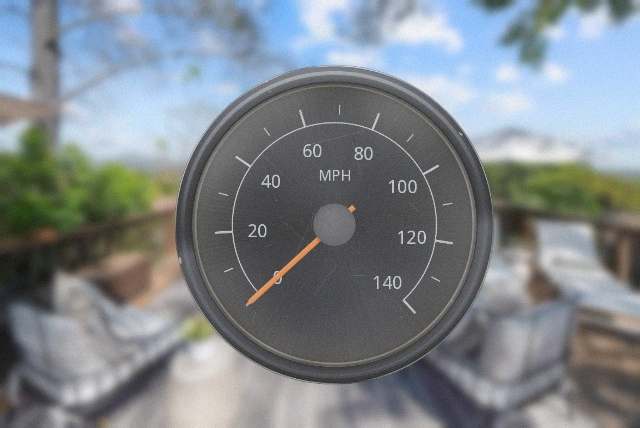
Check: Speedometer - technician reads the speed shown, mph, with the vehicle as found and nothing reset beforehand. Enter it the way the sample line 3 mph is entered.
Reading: 0 mph
